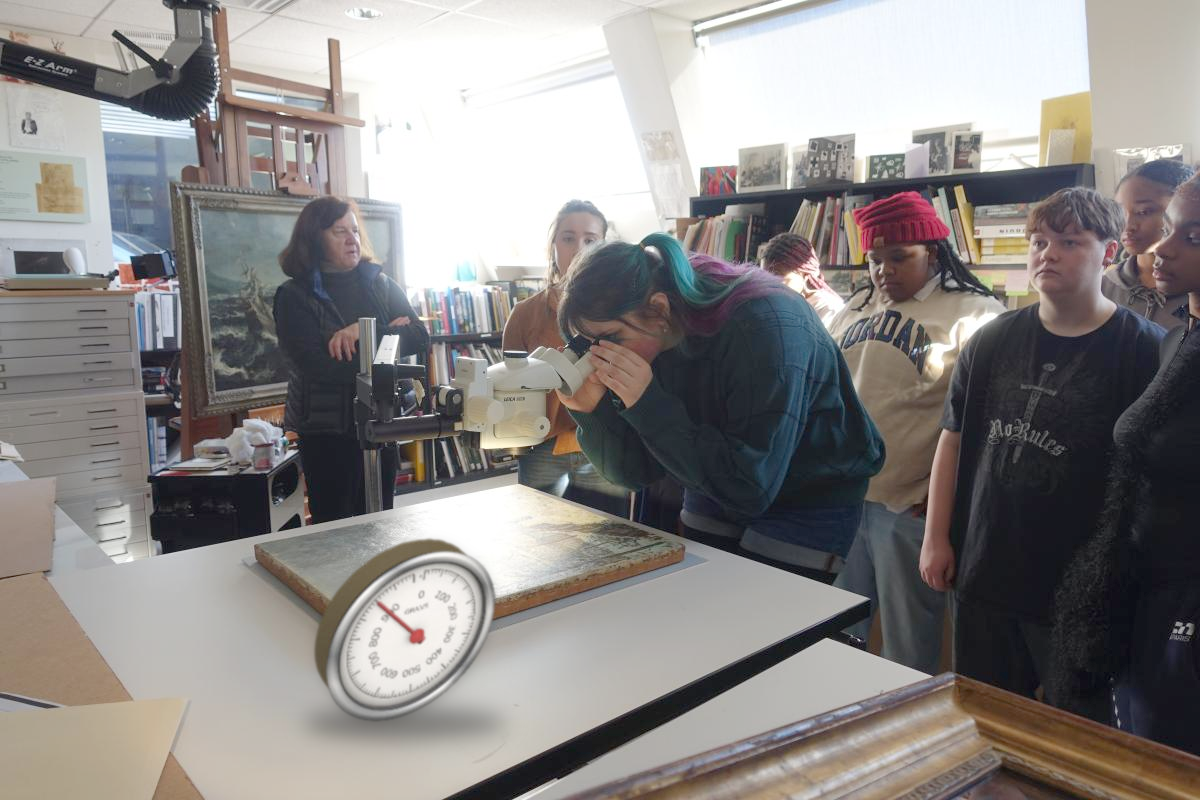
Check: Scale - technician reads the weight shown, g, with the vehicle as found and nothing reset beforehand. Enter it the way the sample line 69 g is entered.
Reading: 900 g
